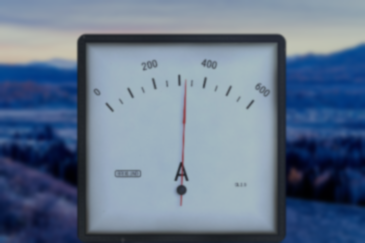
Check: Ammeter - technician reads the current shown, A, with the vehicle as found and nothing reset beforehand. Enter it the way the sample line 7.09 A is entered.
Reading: 325 A
